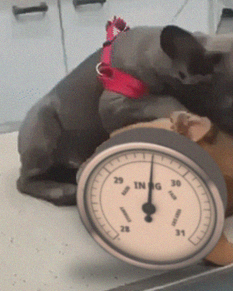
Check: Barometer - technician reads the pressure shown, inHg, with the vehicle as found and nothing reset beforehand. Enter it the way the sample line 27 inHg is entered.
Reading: 29.6 inHg
